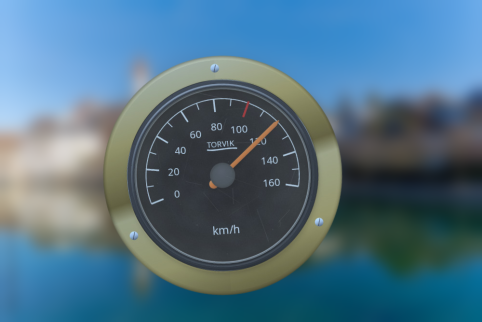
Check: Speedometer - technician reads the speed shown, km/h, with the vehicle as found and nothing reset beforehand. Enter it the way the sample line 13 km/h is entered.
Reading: 120 km/h
